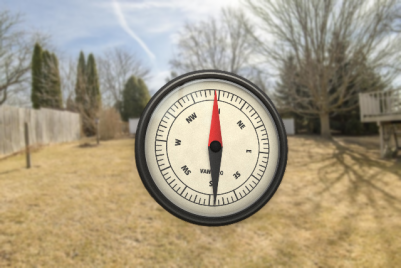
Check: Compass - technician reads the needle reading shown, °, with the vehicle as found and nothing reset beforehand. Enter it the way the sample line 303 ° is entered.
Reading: 355 °
